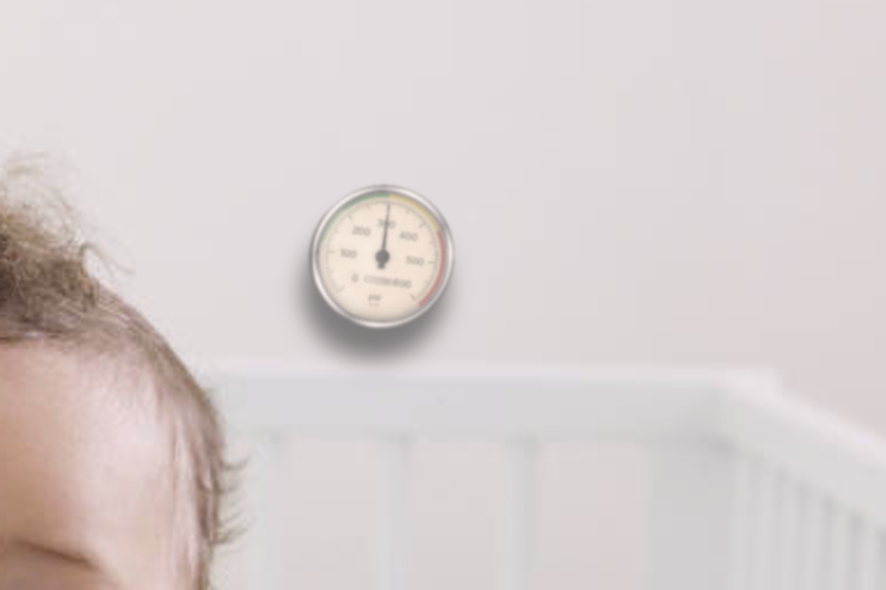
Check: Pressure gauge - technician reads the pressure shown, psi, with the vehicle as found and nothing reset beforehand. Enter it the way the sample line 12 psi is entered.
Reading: 300 psi
